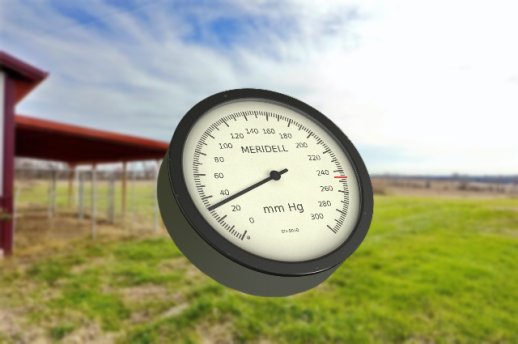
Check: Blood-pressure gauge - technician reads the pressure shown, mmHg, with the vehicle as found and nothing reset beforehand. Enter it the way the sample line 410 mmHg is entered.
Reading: 30 mmHg
